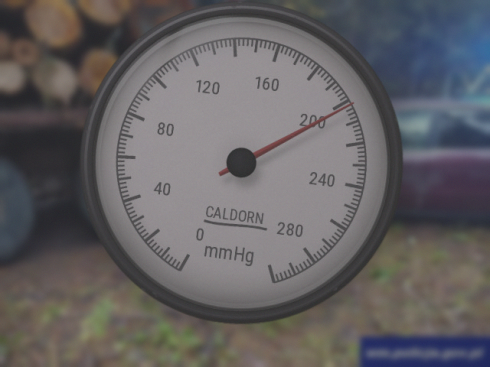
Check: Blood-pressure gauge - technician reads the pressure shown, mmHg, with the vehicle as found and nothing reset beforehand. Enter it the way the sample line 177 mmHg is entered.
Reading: 202 mmHg
